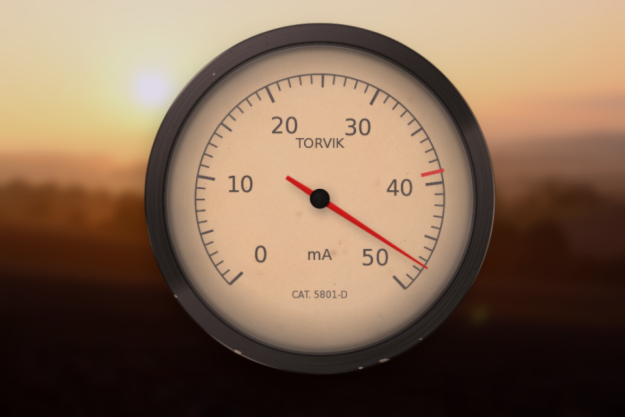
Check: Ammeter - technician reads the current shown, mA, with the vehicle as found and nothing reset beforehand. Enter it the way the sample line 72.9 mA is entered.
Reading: 47.5 mA
